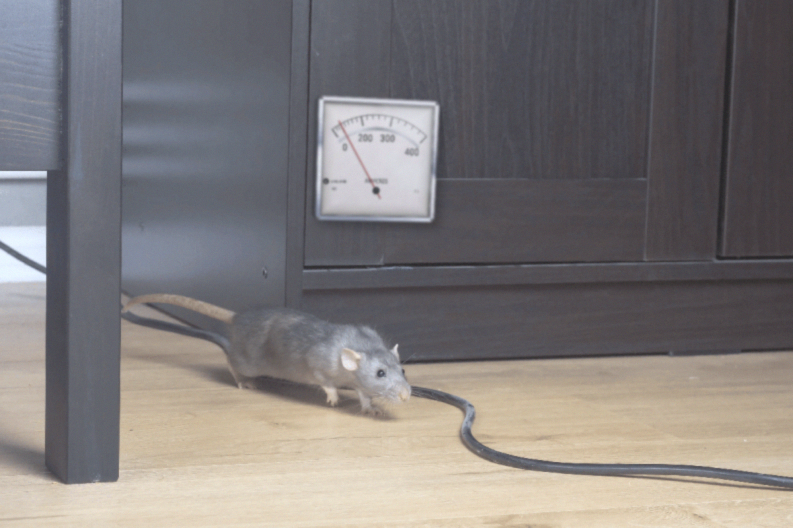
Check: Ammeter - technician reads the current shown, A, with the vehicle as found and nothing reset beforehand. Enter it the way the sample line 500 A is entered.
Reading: 100 A
